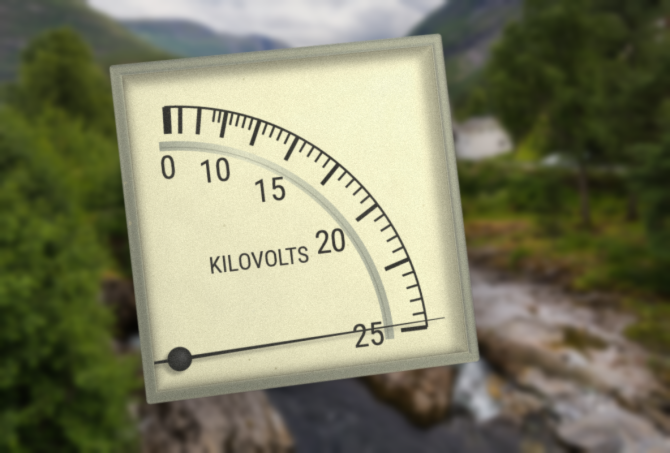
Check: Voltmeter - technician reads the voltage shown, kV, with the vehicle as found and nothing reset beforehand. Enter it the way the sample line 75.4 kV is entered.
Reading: 24.75 kV
